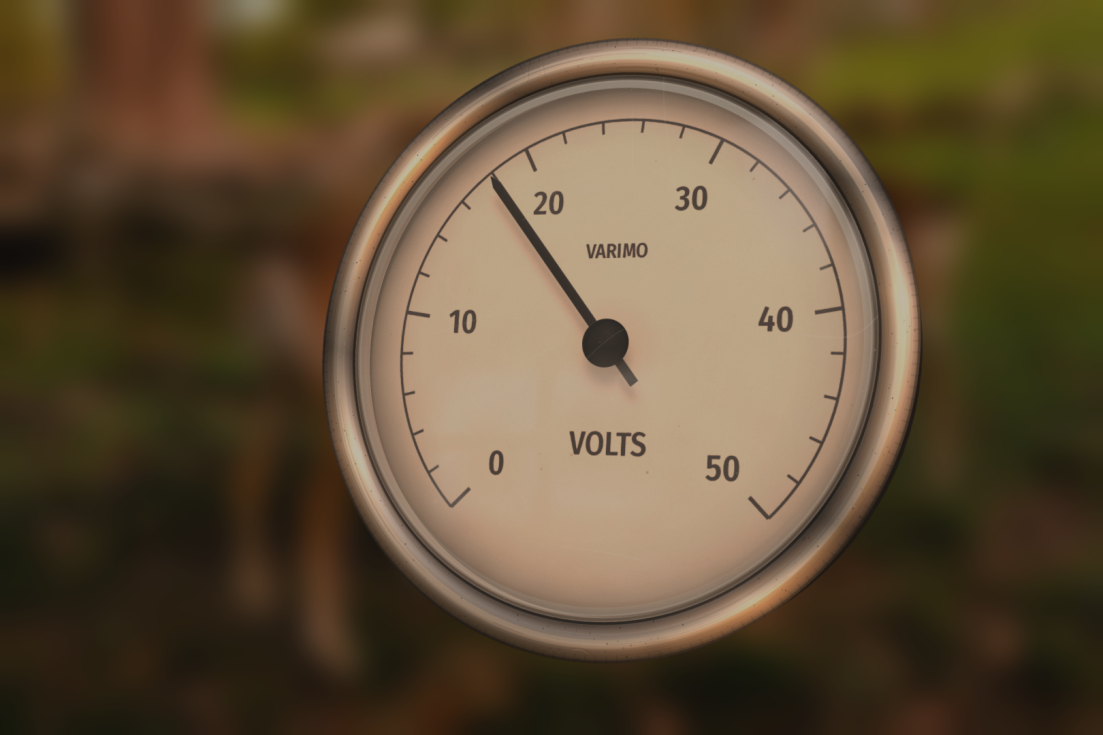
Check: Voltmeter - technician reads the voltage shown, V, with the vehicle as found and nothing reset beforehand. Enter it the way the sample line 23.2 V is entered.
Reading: 18 V
